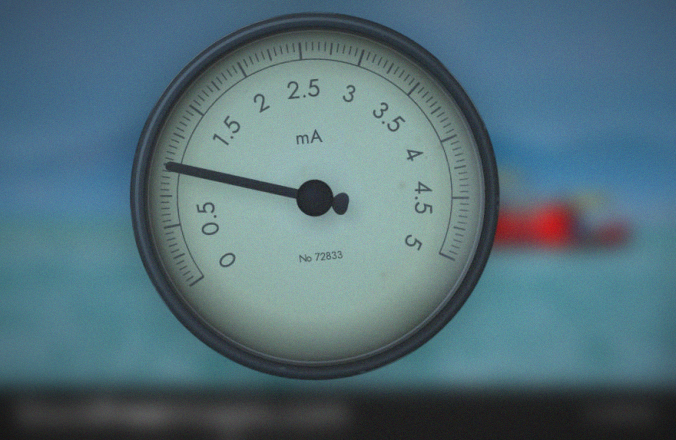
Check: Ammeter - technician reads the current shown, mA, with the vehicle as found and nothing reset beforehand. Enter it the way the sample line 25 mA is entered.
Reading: 1 mA
